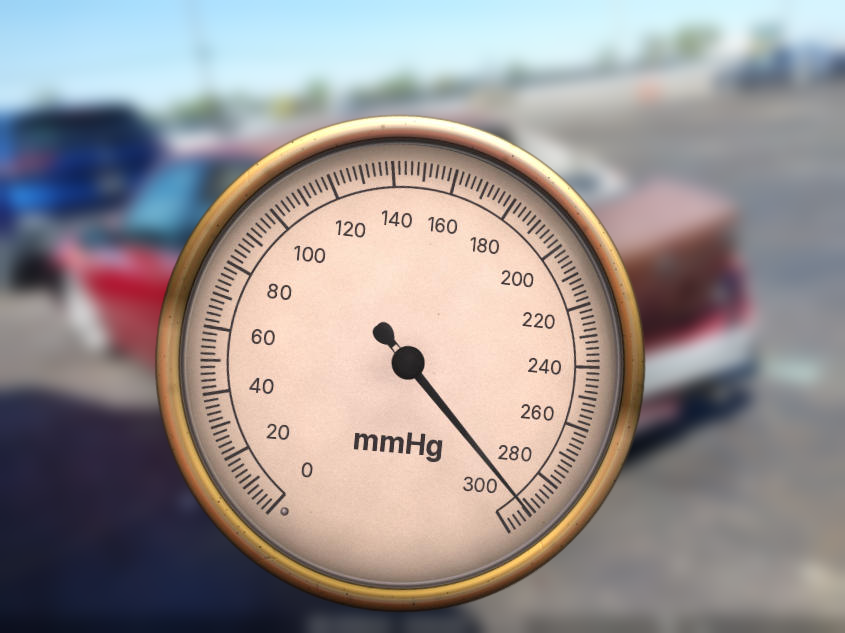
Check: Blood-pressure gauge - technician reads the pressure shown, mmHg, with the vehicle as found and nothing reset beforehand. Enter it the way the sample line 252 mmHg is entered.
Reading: 292 mmHg
